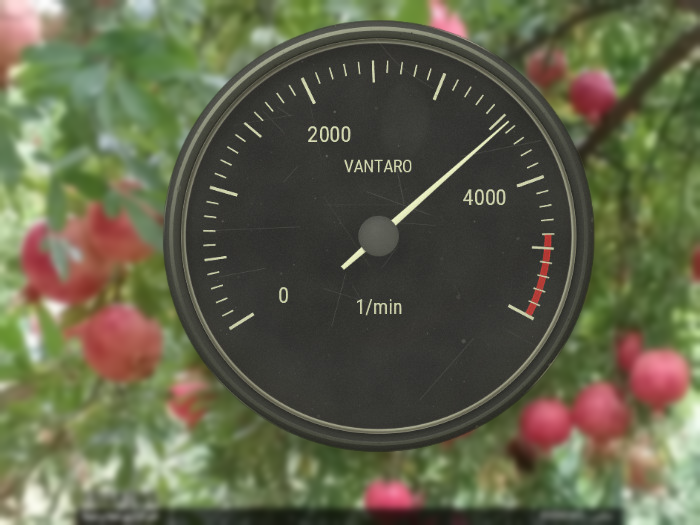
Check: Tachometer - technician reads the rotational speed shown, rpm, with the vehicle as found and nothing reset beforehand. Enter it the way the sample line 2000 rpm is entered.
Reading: 3550 rpm
